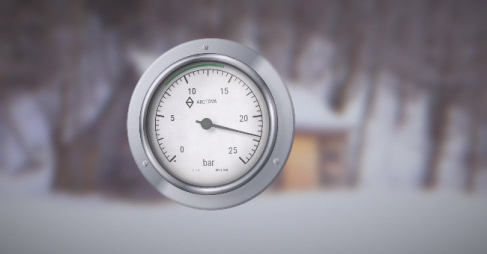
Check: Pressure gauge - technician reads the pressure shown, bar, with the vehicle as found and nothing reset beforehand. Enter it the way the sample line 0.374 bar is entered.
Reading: 22 bar
